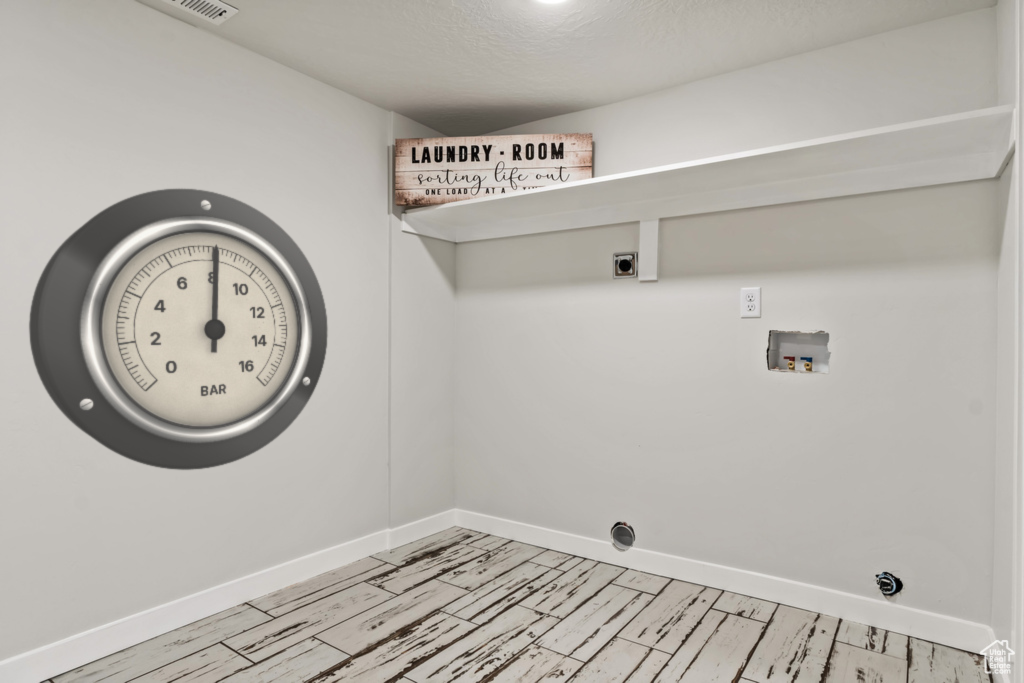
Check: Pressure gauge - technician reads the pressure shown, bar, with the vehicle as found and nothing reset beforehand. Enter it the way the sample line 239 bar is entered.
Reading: 8 bar
